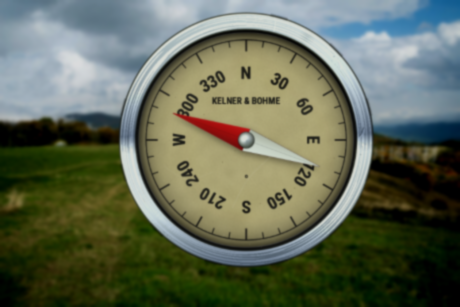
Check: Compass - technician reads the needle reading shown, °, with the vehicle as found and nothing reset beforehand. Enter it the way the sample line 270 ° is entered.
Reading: 290 °
